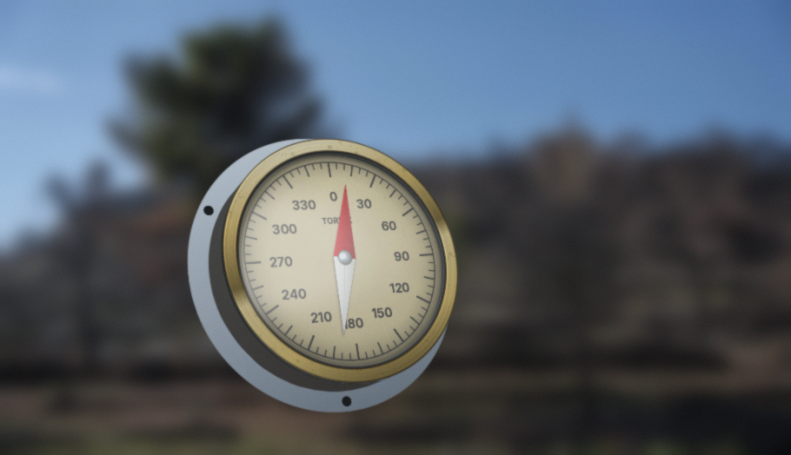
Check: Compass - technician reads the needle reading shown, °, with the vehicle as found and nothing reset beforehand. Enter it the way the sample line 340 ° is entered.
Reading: 10 °
